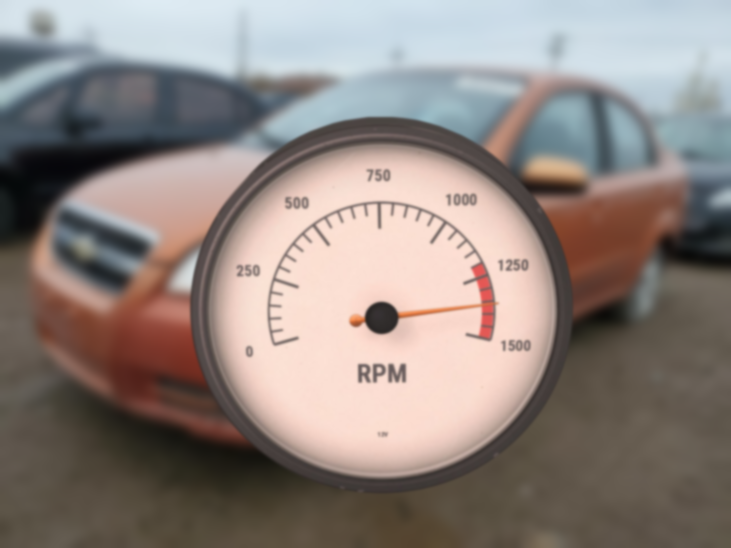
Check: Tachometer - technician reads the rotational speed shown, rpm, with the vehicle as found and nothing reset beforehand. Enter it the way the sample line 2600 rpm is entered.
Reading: 1350 rpm
